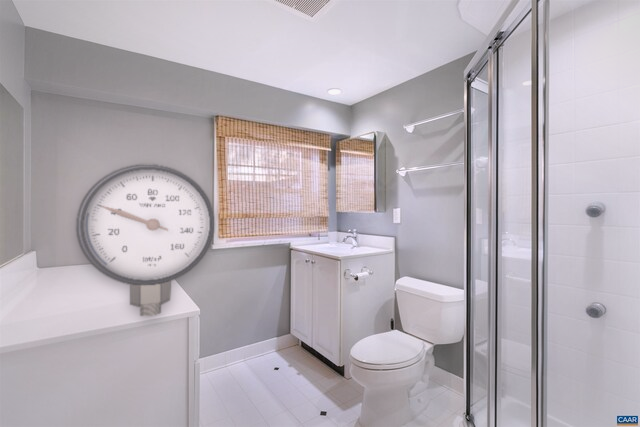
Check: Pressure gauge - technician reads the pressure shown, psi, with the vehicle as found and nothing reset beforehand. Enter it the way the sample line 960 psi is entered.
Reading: 40 psi
